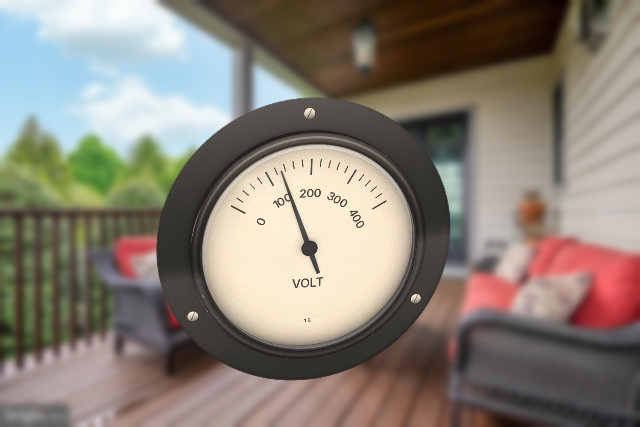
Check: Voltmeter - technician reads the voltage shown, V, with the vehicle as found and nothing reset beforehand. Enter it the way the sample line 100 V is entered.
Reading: 130 V
